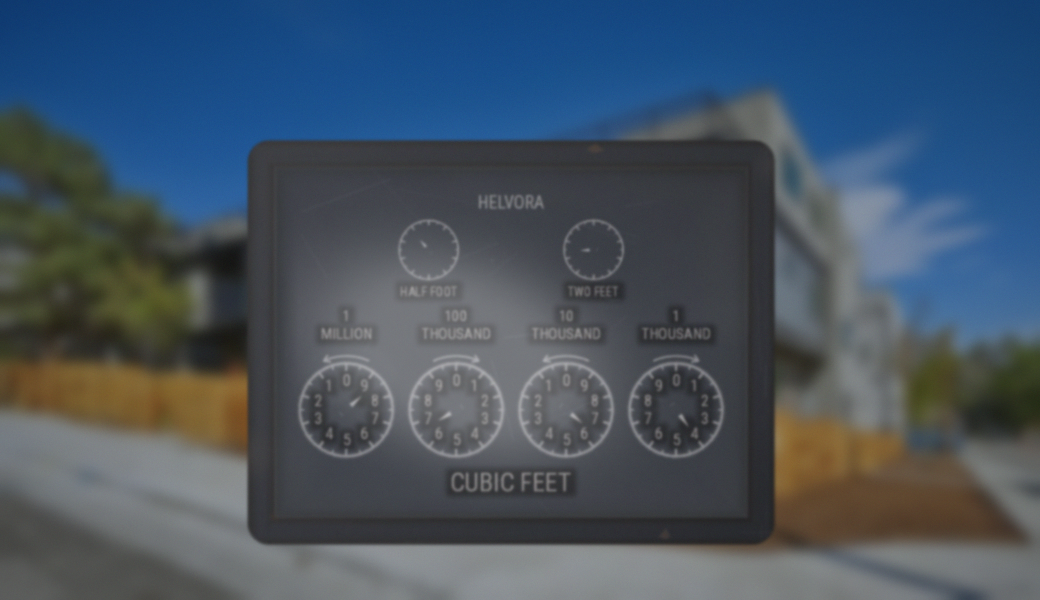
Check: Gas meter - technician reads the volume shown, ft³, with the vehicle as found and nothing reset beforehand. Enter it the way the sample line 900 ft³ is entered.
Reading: 866400 ft³
